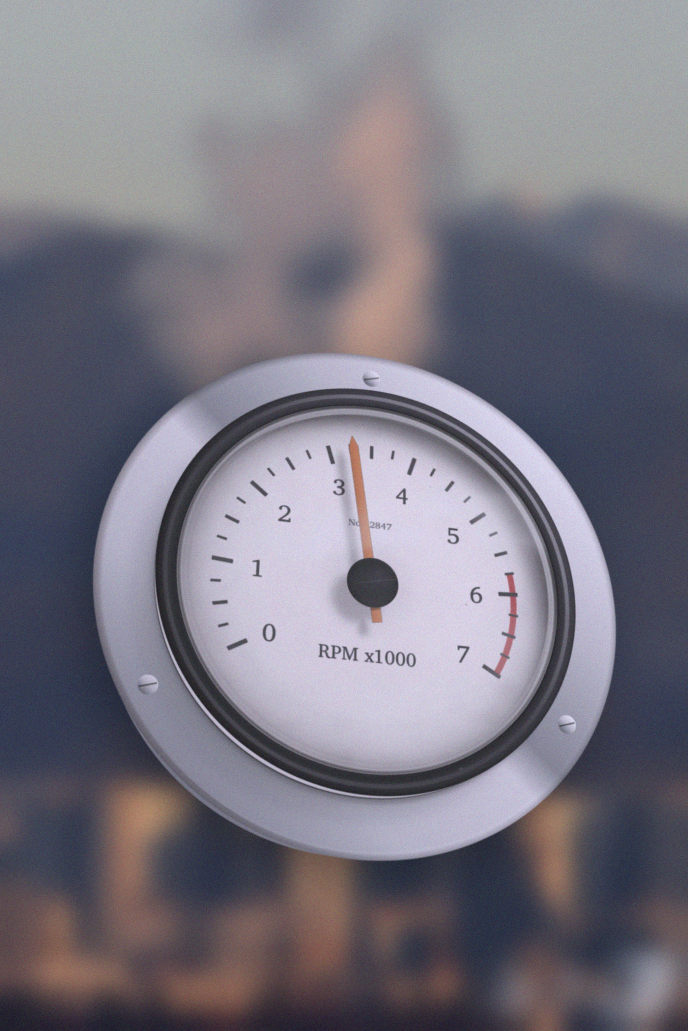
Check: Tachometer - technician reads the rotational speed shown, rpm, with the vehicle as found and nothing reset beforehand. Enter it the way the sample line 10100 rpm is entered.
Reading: 3250 rpm
